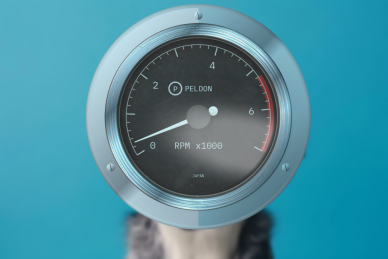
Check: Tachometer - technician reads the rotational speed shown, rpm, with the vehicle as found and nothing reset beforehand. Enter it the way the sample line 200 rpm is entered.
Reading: 300 rpm
